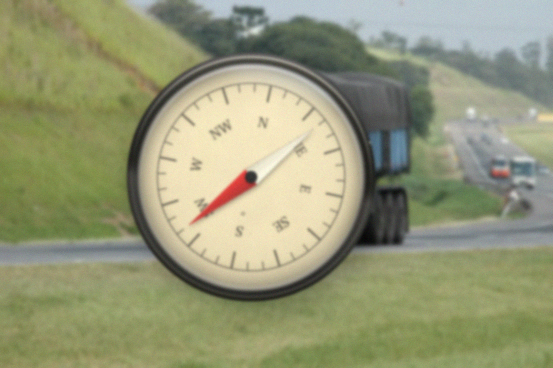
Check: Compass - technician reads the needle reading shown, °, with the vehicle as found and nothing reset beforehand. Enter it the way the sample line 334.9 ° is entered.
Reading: 220 °
